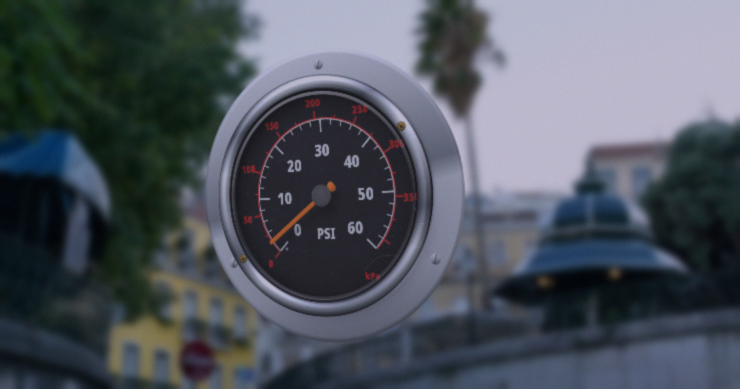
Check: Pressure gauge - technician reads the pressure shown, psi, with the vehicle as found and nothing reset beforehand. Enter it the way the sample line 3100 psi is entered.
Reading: 2 psi
